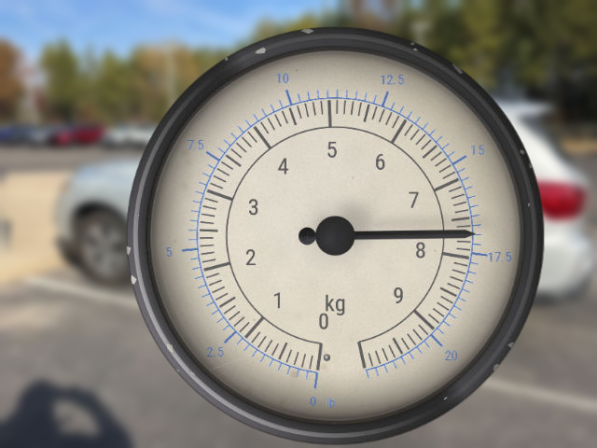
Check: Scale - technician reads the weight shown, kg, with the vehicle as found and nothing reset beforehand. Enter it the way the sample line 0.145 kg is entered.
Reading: 7.7 kg
